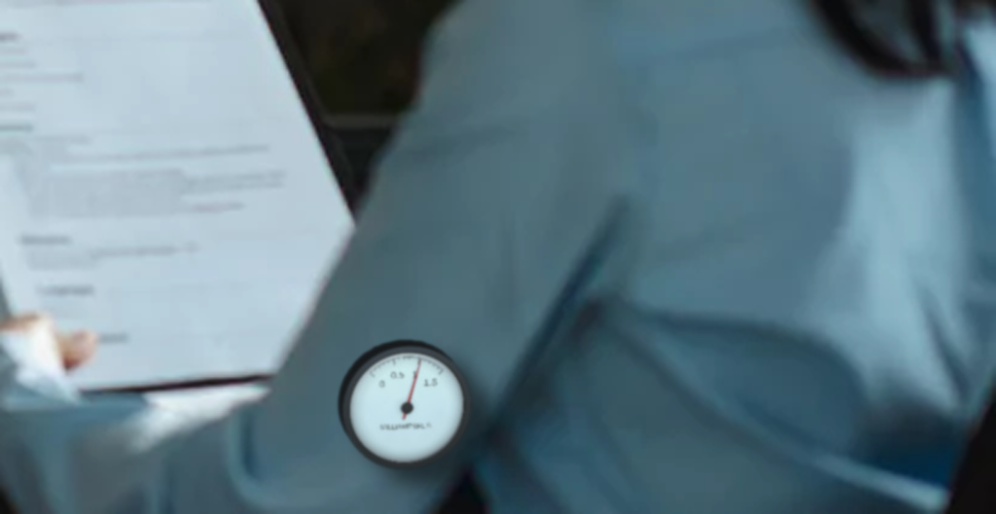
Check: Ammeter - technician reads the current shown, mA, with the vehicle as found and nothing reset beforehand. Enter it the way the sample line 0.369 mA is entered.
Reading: 1 mA
